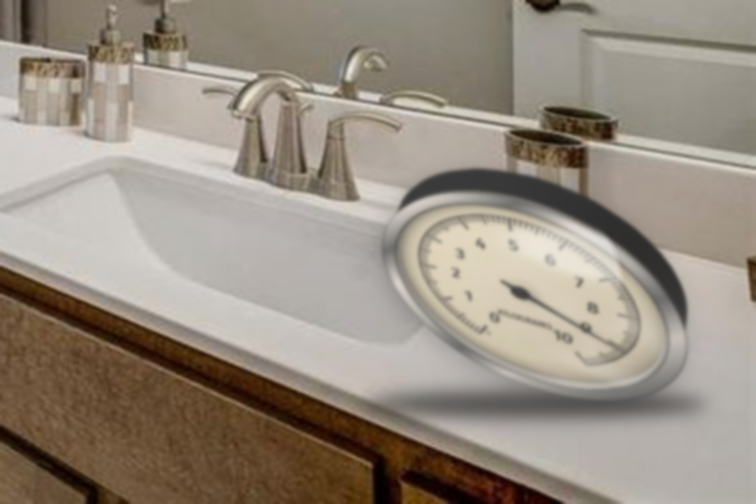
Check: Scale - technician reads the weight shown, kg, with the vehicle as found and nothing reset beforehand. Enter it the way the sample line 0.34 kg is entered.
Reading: 9 kg
